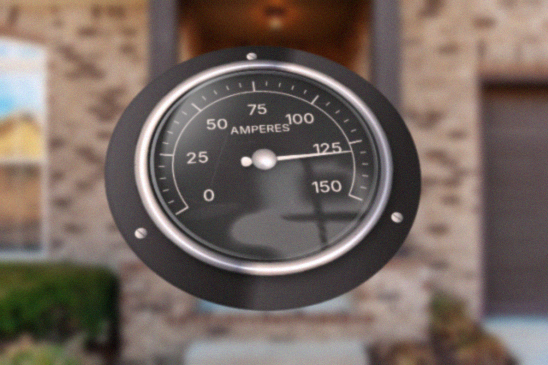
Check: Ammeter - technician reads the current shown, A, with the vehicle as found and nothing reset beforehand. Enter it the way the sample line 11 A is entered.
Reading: 130 A
